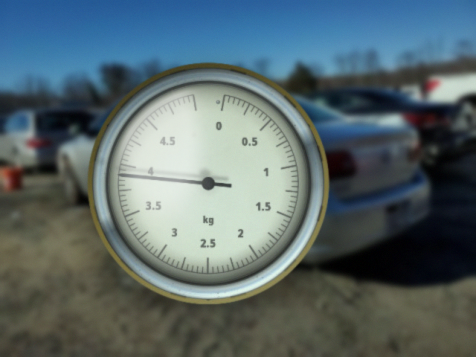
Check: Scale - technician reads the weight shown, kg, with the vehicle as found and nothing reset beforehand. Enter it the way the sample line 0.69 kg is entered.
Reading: 3.9 kg
